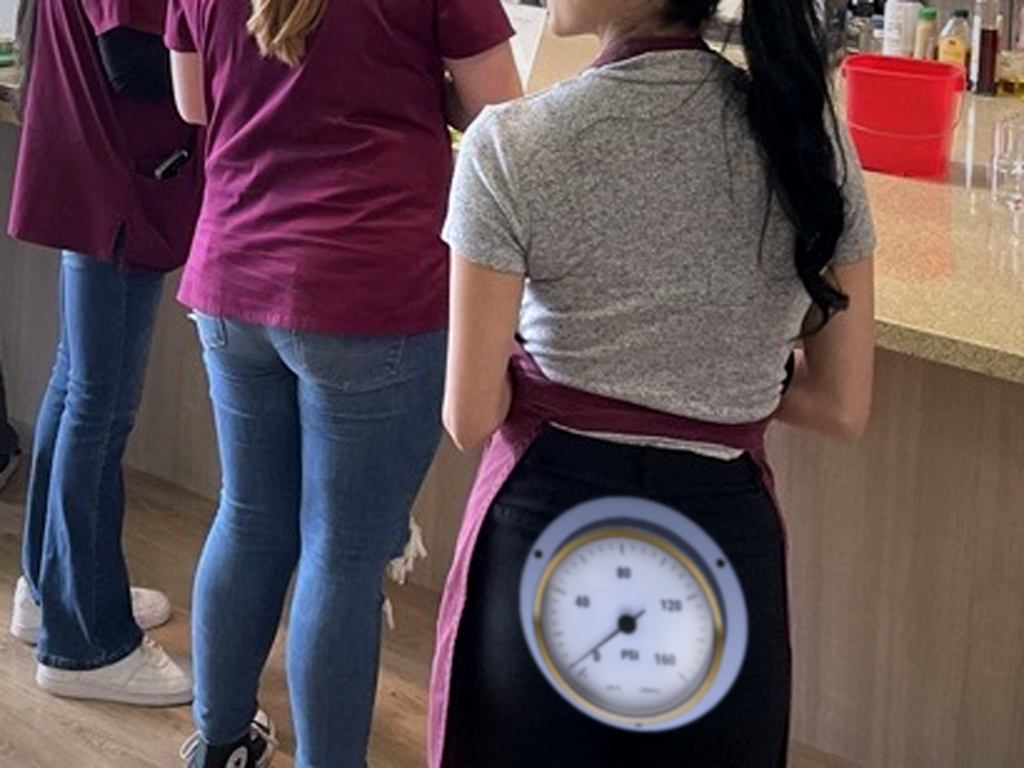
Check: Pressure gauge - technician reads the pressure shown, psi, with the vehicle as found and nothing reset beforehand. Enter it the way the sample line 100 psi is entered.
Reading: 5 psi
